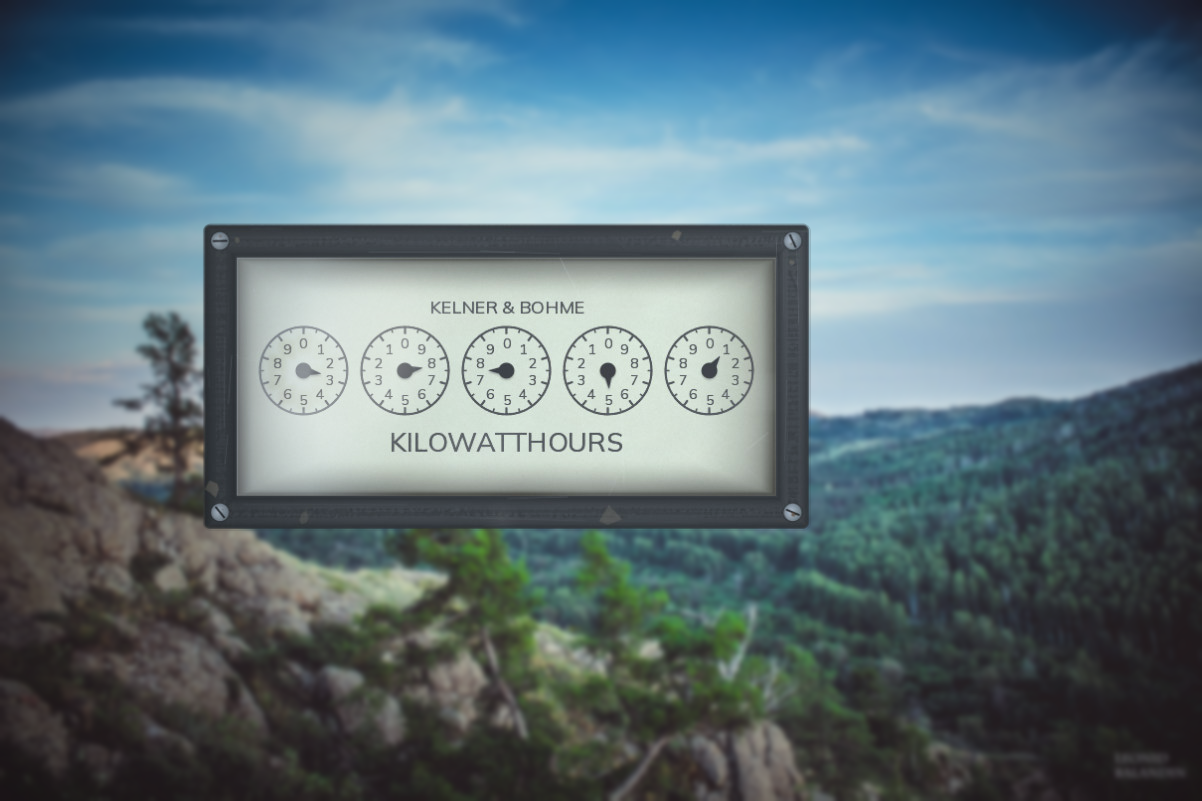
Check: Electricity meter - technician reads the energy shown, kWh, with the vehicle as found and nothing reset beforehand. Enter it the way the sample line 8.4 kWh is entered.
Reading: 27751 kWh
